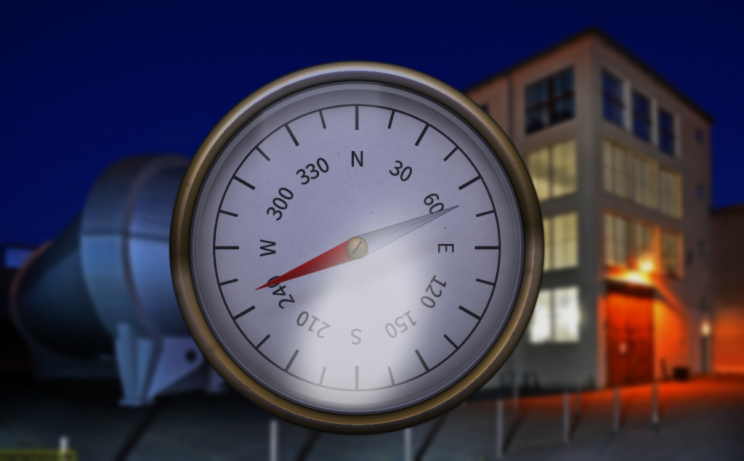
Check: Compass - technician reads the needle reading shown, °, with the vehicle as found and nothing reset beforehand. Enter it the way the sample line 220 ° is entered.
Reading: 247.5 °
